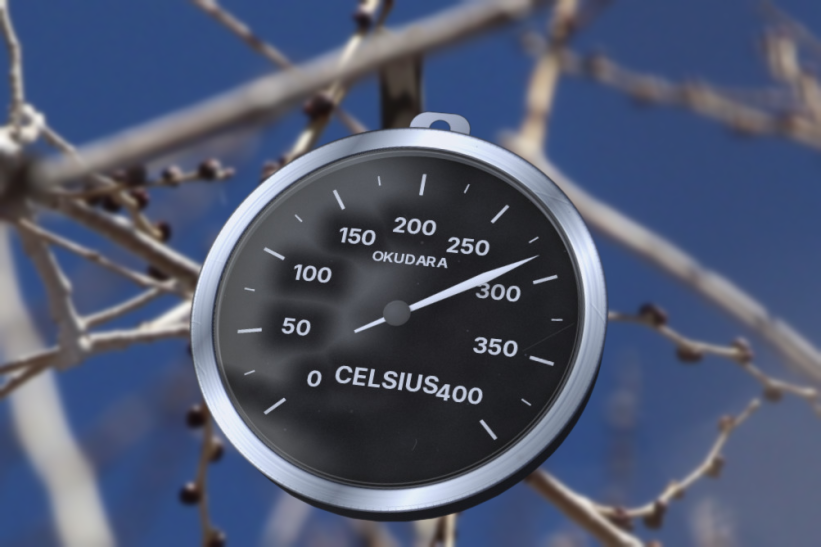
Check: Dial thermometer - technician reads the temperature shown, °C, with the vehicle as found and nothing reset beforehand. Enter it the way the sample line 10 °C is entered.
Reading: 287.5 °C
